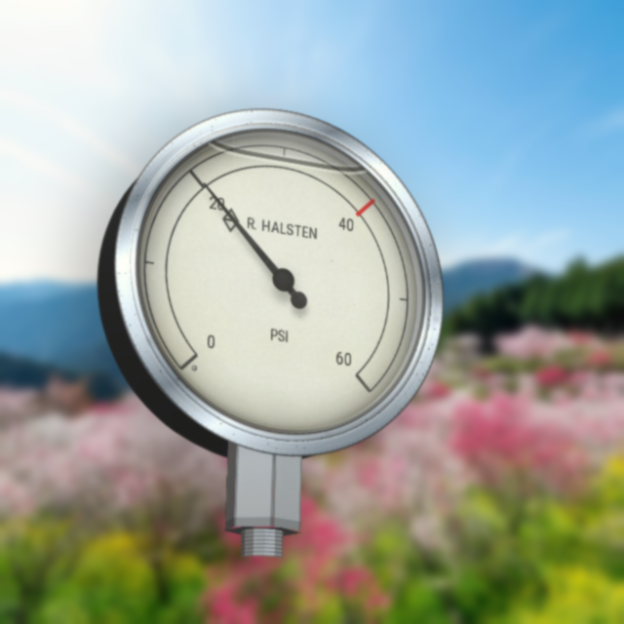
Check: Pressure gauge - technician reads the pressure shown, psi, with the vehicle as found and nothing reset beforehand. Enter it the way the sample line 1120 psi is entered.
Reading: 20 psi
